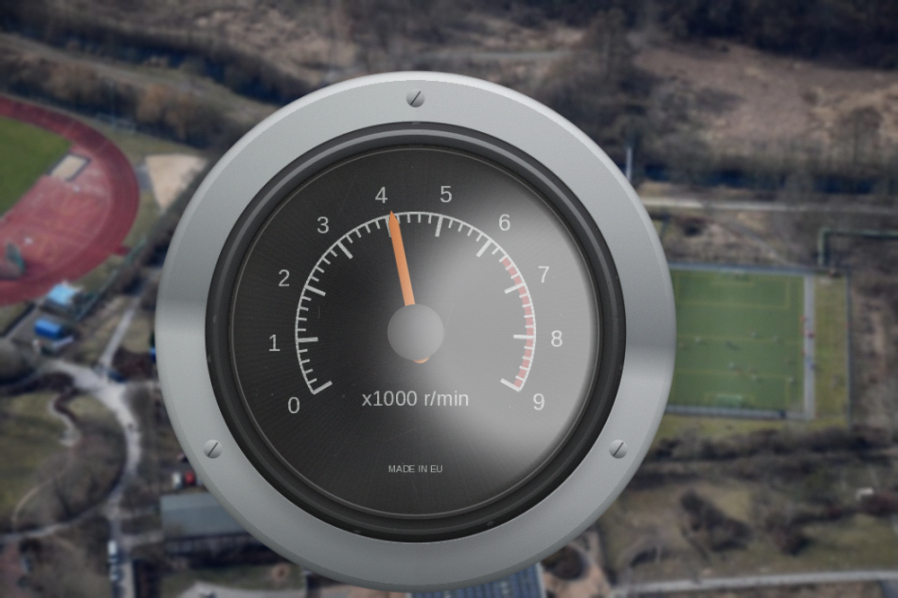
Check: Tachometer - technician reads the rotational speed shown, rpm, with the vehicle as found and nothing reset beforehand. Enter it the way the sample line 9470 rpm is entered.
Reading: 4100 rpm
